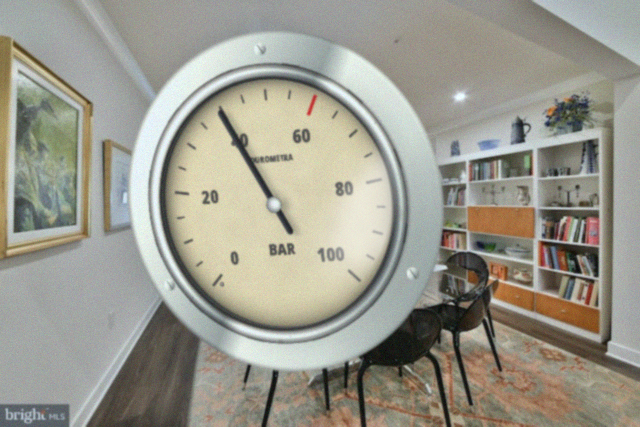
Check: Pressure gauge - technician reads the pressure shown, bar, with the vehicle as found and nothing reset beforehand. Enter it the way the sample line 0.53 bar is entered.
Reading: 40 bar
